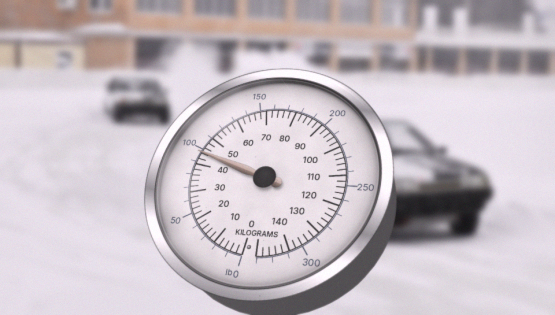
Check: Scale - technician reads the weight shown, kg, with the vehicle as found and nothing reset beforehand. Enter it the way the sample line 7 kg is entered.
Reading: 44 kg
